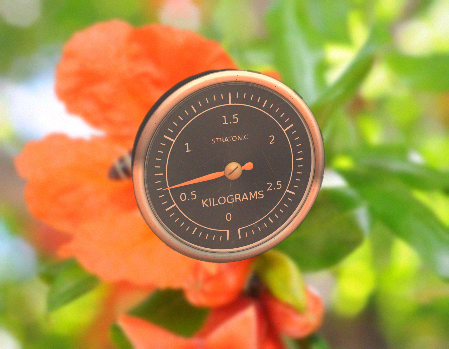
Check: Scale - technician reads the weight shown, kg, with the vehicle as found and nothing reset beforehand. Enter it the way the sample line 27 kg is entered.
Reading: 0.65 kg
